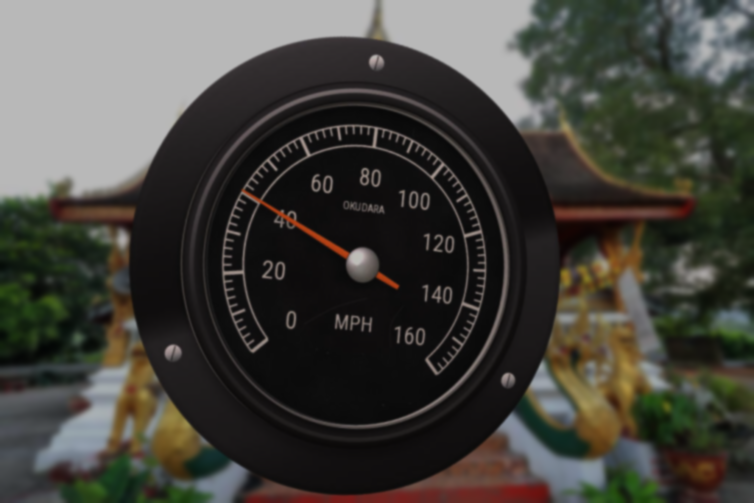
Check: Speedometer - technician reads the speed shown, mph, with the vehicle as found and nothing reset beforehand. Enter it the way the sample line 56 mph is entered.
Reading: 40 mph
